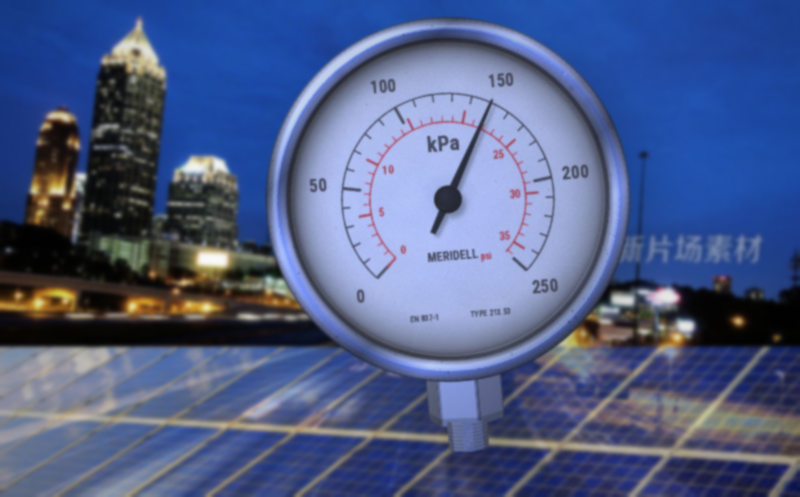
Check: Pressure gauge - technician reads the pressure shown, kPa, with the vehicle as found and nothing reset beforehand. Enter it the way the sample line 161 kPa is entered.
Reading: 150 kPa
